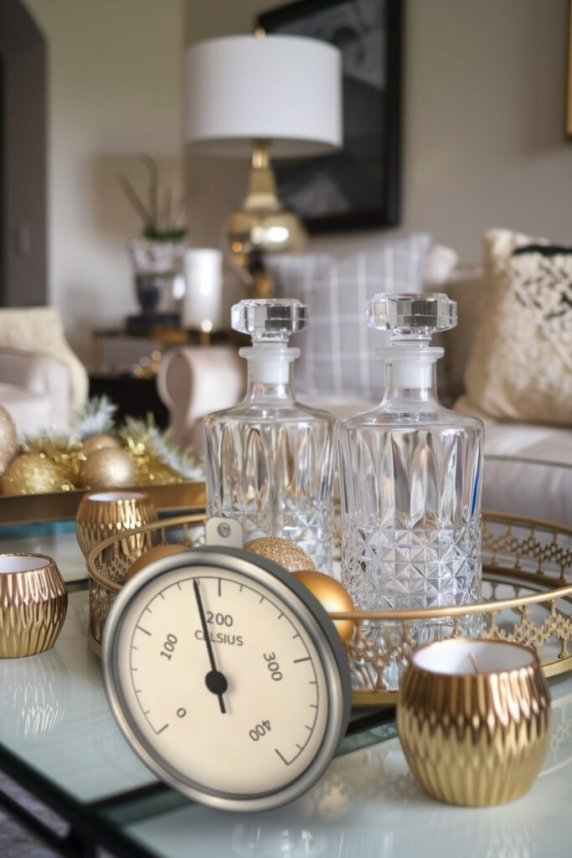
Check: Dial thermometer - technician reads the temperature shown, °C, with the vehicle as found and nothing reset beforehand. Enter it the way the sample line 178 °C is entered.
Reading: 180 °C
